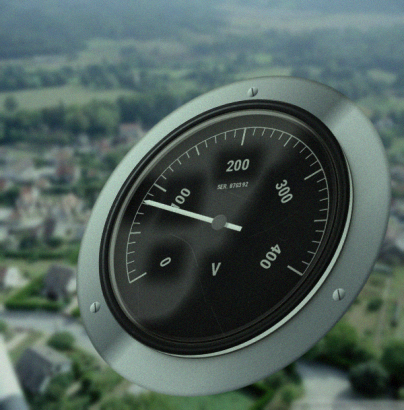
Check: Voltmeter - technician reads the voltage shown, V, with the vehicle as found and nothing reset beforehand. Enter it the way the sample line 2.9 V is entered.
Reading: 80 V
